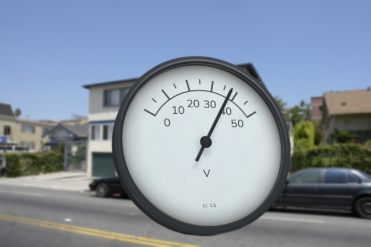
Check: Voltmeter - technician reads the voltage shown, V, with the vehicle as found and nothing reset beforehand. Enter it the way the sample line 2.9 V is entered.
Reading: 37.5 V
